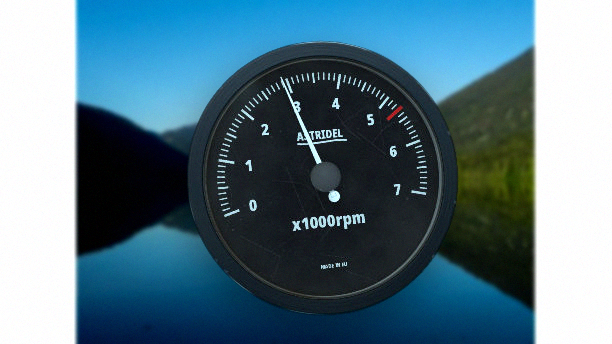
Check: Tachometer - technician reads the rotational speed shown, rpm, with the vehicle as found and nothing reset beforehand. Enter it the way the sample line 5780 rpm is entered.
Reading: 2900 rpm
